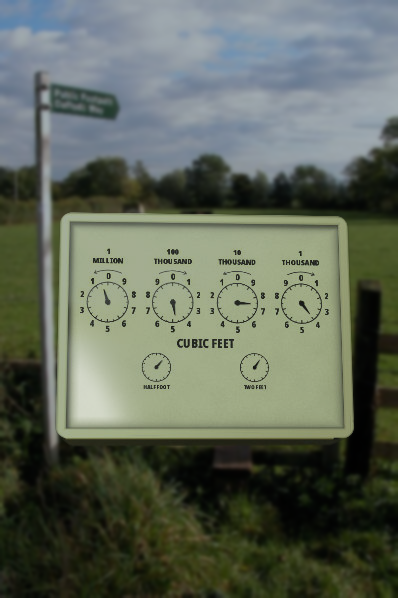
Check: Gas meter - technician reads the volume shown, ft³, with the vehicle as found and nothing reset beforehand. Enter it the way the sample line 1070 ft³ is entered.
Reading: 47400 ft³
